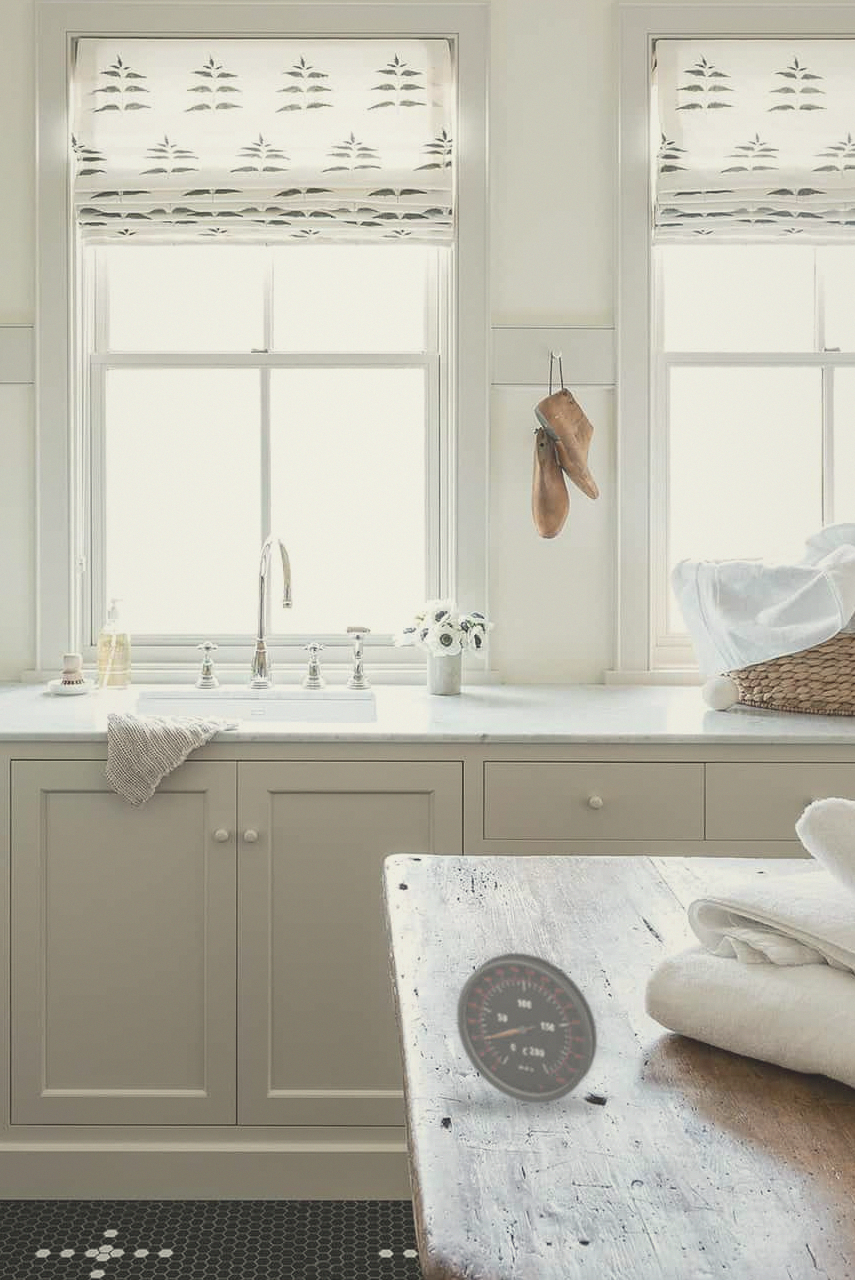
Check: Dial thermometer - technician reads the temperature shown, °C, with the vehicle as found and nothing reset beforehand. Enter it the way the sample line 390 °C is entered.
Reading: 25 °C
